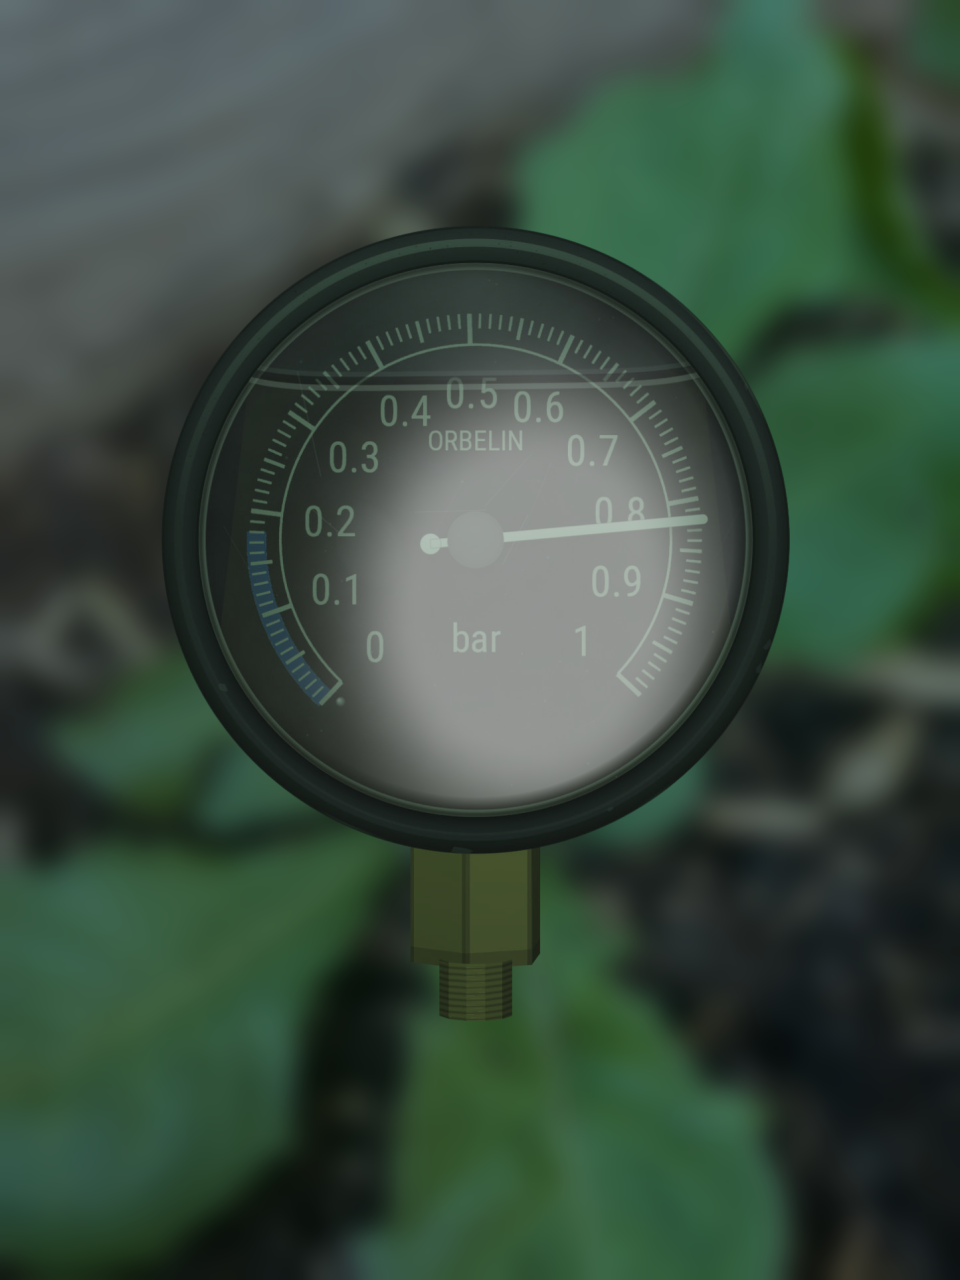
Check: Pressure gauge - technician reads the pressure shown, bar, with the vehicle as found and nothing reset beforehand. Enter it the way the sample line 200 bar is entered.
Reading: 0.82 bar
